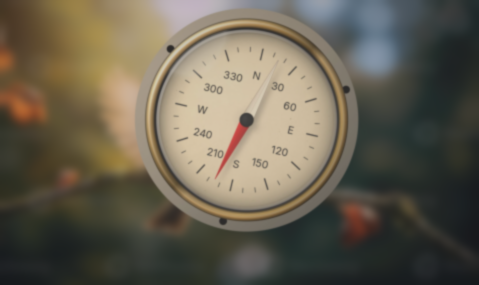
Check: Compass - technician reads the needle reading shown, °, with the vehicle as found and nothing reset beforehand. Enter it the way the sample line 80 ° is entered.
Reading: 195 °
